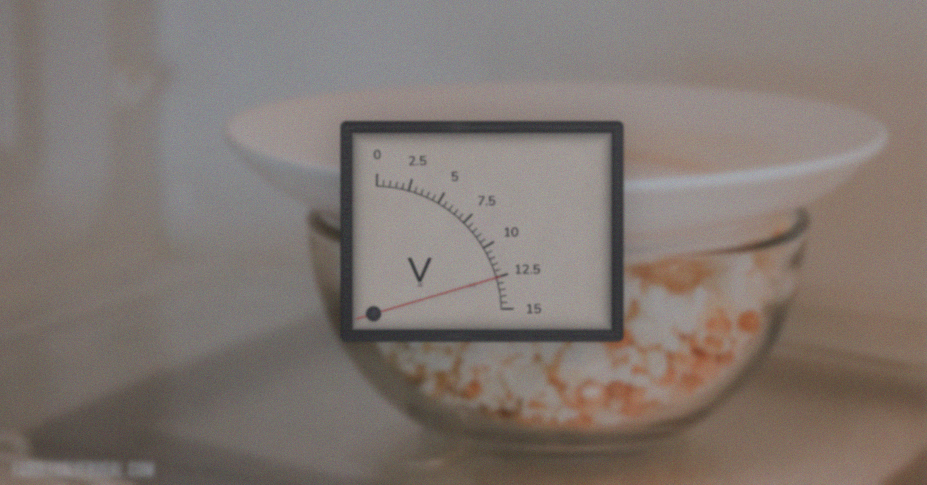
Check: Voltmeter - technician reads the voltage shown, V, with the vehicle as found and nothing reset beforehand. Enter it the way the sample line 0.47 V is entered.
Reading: 12.5 V
